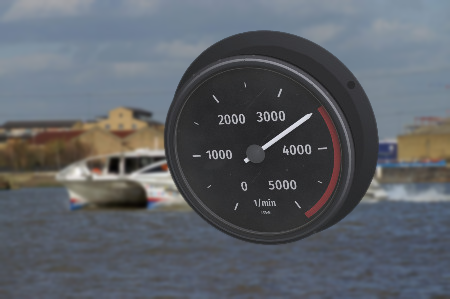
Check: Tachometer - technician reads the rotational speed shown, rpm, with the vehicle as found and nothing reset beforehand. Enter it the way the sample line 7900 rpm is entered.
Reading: 3500 rpm
